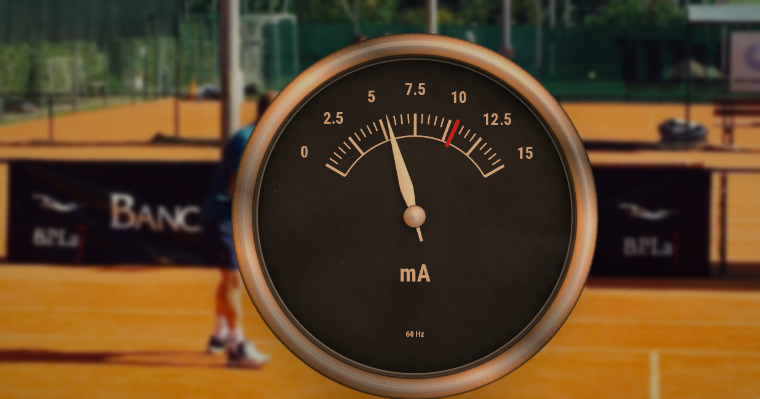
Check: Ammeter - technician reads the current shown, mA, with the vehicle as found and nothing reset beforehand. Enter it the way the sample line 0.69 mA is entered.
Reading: 5.5 mA
